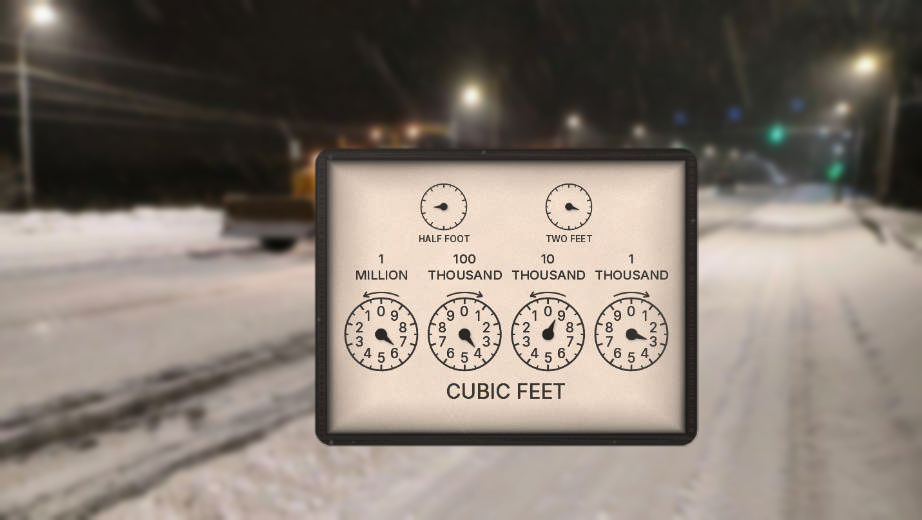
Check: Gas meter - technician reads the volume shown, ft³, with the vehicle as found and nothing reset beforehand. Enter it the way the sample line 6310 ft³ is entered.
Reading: 639300 ft³
